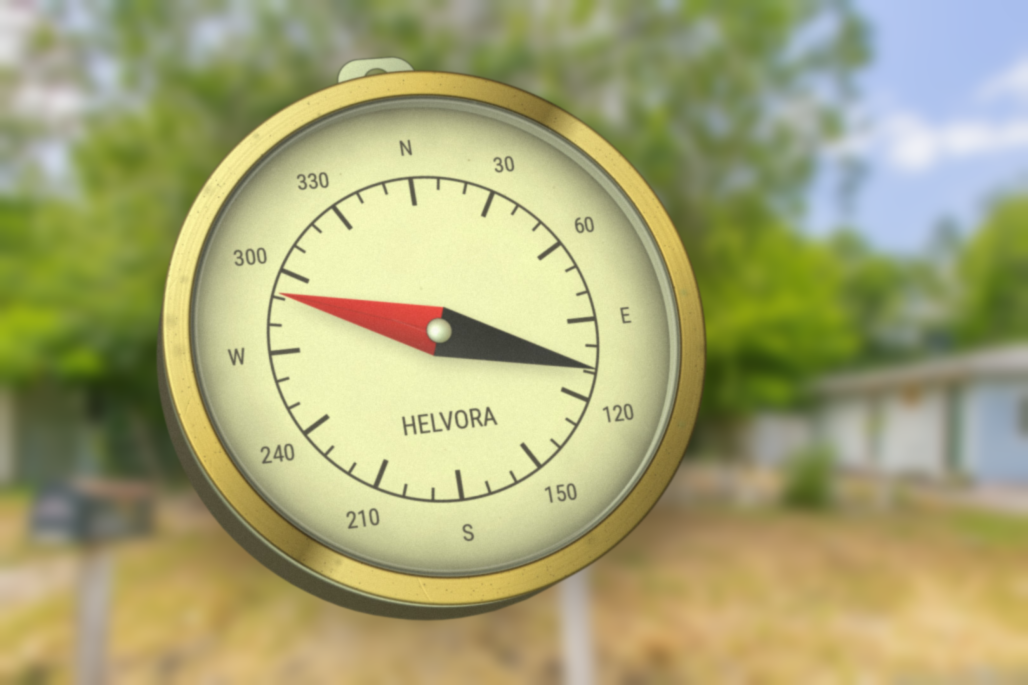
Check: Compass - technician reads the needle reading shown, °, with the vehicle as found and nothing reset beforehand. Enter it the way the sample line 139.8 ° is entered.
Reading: 290 °
